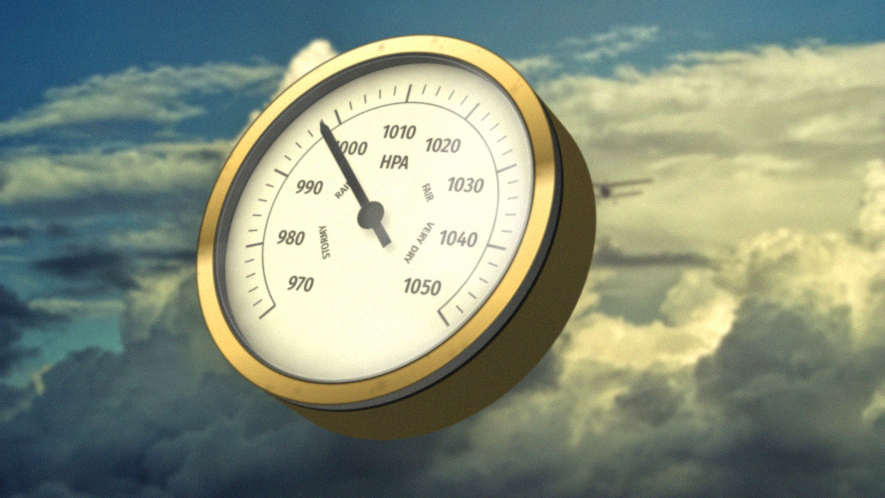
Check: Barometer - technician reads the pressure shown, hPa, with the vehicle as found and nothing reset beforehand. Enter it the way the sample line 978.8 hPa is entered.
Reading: 998 hPa
